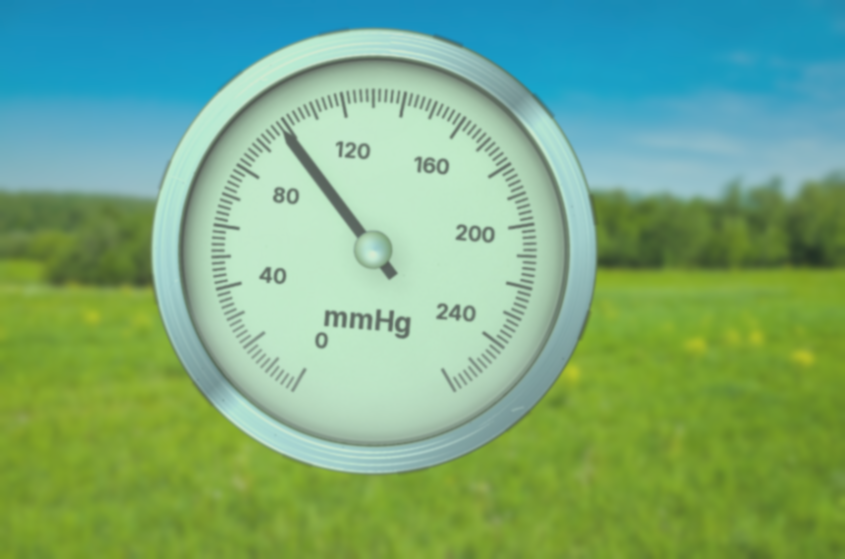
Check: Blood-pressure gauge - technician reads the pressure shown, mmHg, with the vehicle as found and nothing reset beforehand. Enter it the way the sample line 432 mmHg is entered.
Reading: 98 mmHg
